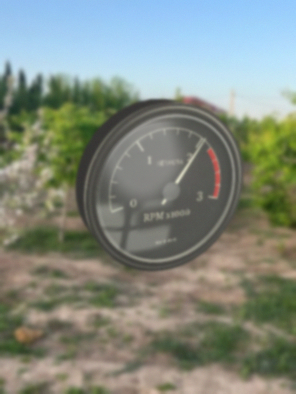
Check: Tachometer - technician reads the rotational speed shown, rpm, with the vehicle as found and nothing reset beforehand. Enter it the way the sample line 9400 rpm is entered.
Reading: 2000 rpm
